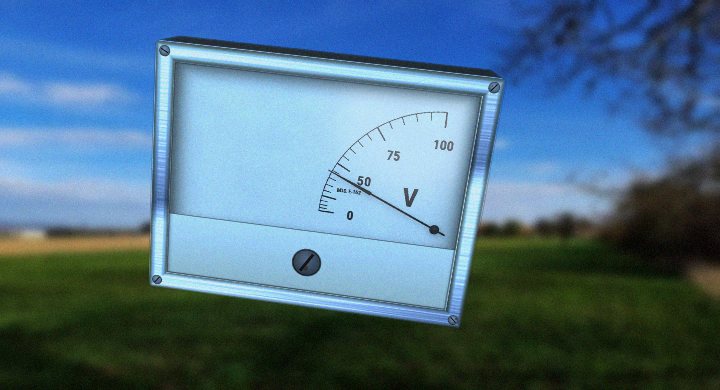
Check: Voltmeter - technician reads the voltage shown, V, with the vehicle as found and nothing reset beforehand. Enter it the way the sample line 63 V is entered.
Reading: 45 V
